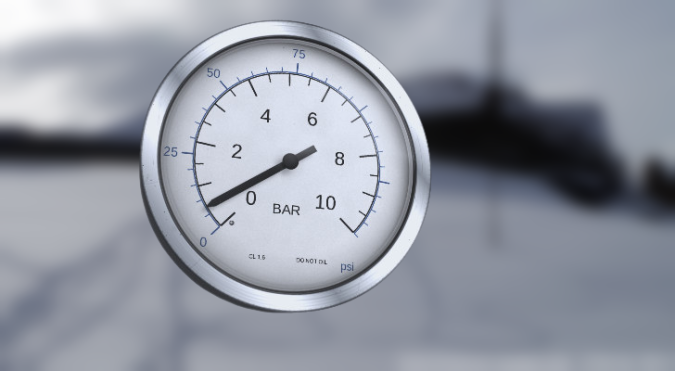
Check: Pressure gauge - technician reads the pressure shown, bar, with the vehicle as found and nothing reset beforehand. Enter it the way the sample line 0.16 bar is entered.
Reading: 0.5 bar
